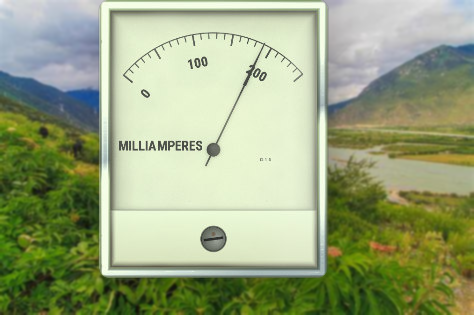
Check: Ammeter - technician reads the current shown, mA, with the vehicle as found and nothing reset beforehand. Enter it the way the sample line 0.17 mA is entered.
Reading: 190 mA
